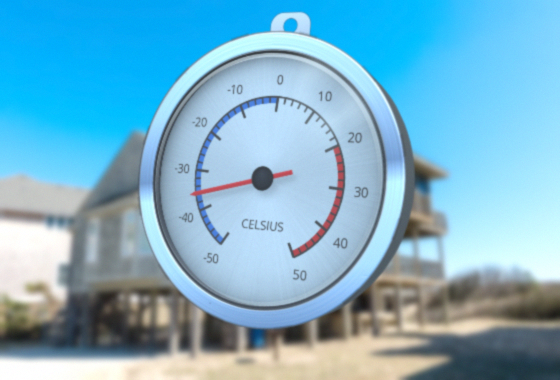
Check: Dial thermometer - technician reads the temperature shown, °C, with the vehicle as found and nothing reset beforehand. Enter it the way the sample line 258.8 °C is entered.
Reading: -36 °C
